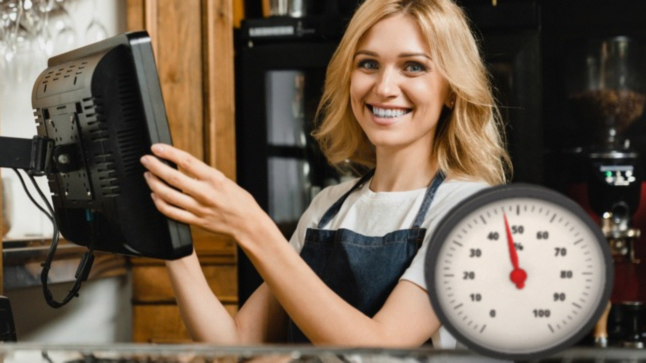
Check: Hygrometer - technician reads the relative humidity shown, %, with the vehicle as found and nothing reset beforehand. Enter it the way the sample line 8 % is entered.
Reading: 46 %
